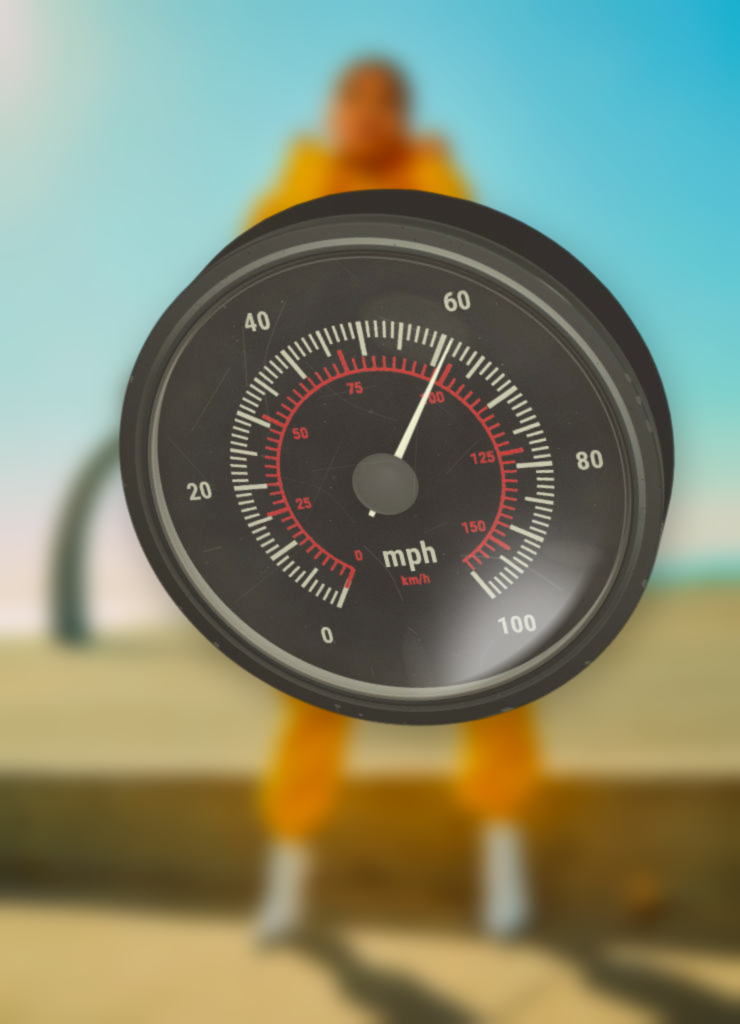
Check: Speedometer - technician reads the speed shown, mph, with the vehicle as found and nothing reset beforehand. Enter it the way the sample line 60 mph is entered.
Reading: 61 mph
